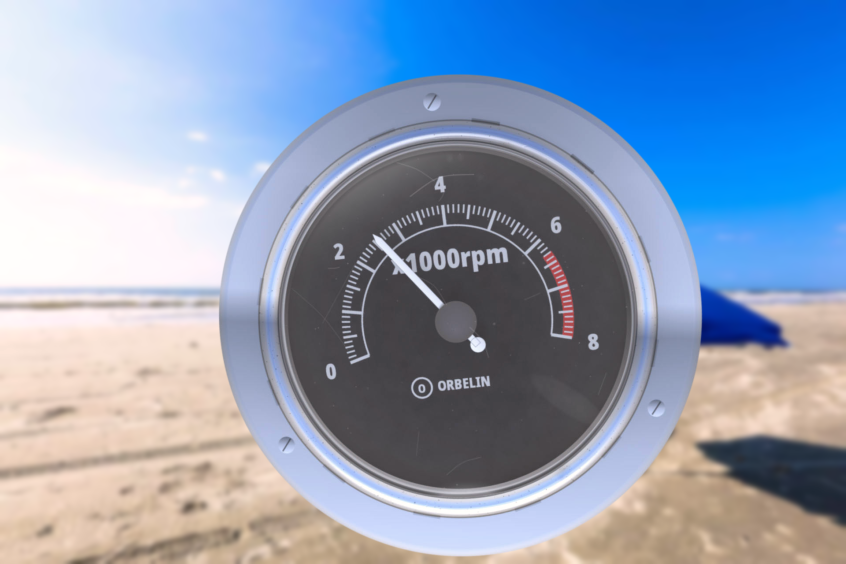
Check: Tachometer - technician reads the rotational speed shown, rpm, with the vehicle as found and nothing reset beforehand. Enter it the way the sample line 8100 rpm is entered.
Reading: 2600 rpm
